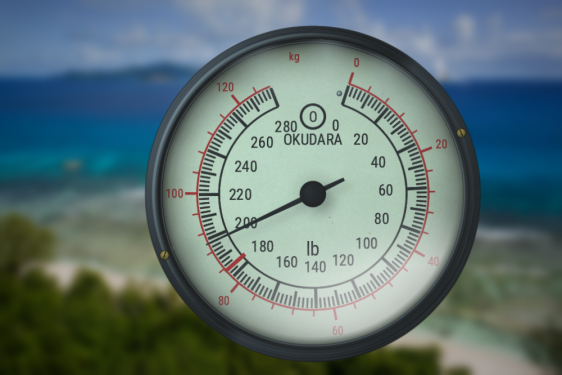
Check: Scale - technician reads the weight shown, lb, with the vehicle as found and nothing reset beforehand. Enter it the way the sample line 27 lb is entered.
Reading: 198 lb
